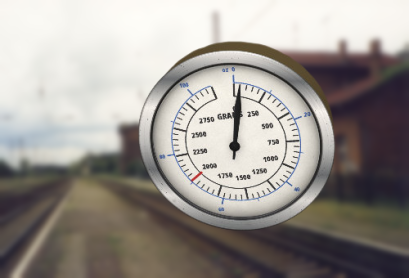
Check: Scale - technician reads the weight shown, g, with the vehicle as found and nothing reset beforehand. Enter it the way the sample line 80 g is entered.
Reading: 50 g
